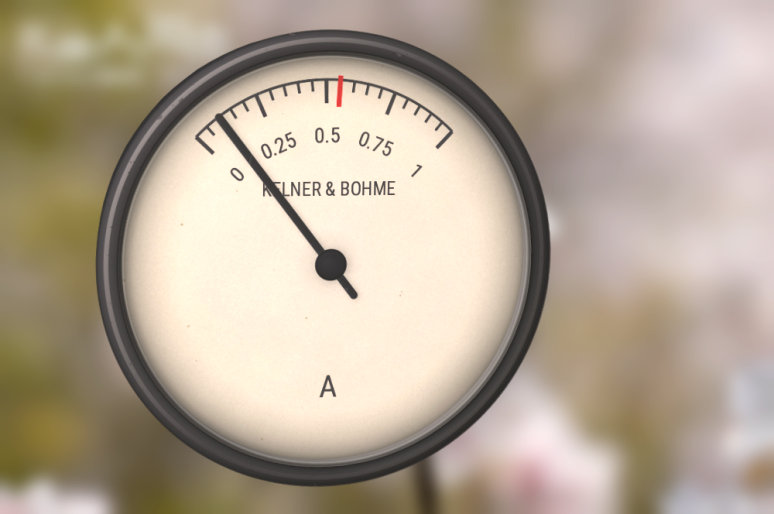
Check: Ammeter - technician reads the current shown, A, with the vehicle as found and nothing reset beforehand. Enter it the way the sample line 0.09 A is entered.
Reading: 0.1 A
